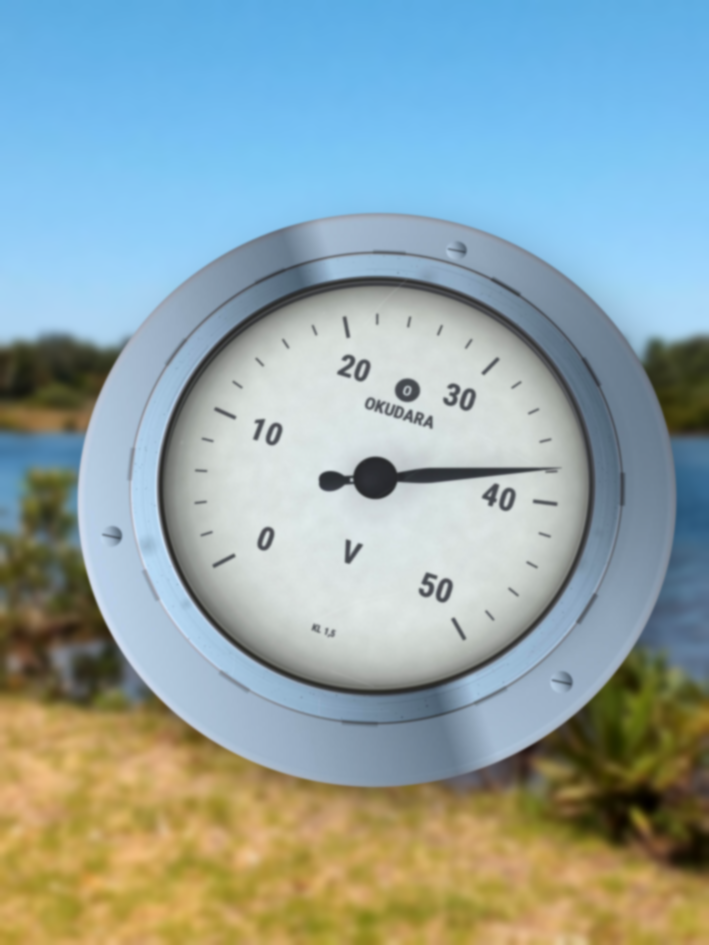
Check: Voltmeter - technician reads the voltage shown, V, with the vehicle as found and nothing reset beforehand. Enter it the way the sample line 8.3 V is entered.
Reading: 38 V
